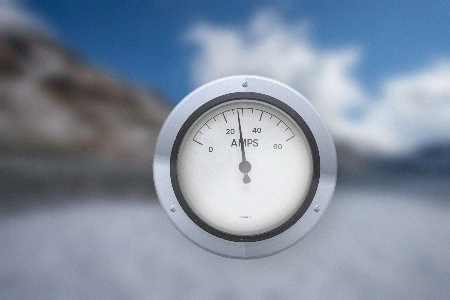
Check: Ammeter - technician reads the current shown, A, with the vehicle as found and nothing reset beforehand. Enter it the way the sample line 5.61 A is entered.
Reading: 27.5 A
